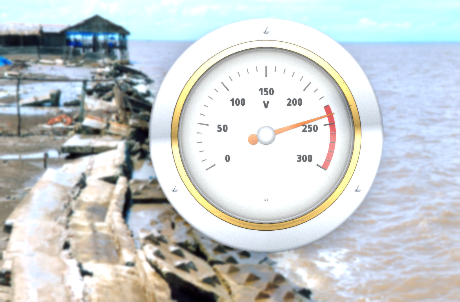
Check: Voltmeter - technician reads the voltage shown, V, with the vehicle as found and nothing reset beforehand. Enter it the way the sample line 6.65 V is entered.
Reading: 240 V
